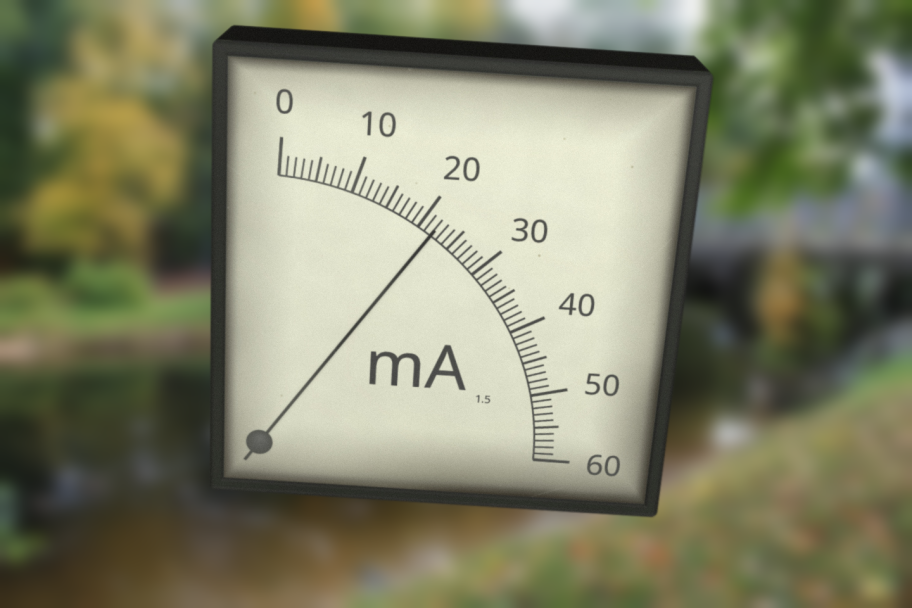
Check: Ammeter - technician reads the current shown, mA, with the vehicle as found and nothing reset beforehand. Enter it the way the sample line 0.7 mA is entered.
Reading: 22 mA
